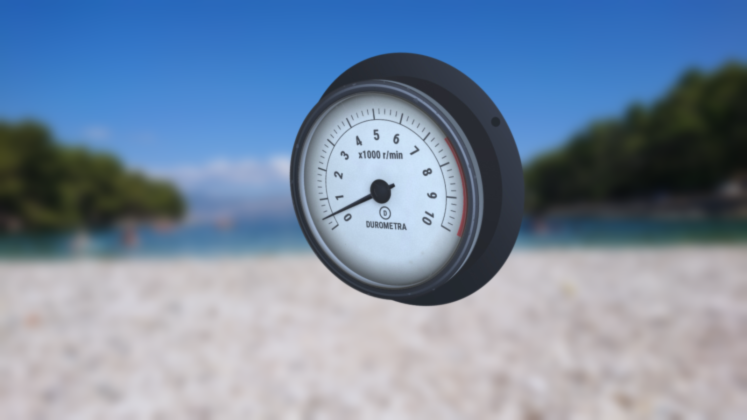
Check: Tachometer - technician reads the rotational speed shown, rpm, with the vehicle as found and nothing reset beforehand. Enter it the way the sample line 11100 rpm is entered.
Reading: 400 rpm
